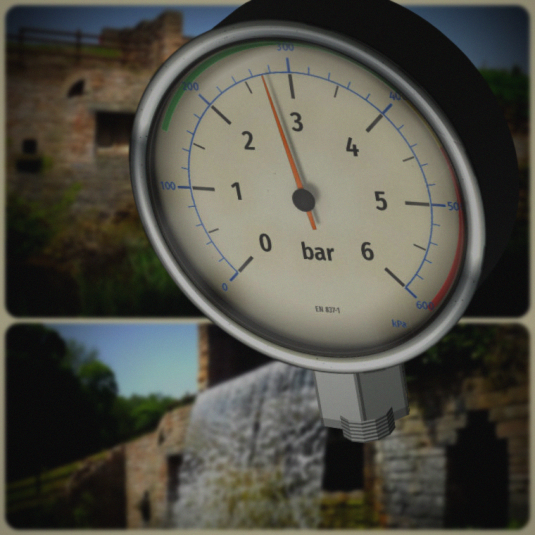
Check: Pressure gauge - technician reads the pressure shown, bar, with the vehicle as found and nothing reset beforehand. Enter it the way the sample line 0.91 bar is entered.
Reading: 2.75 bar
